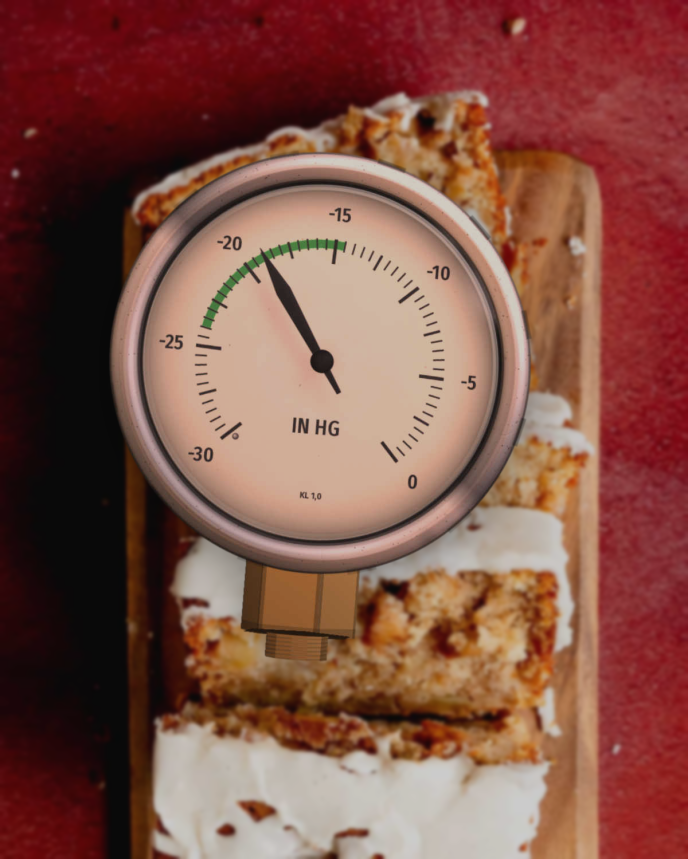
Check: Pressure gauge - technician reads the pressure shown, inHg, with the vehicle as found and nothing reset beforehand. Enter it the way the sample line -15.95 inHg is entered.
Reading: -19 inHg
